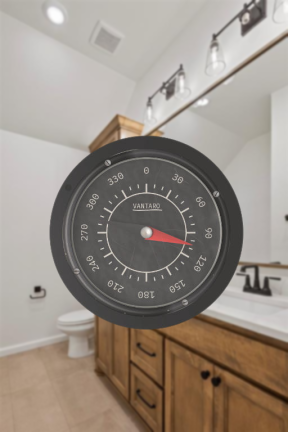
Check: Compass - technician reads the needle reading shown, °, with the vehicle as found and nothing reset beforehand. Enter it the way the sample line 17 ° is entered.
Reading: 105 °
